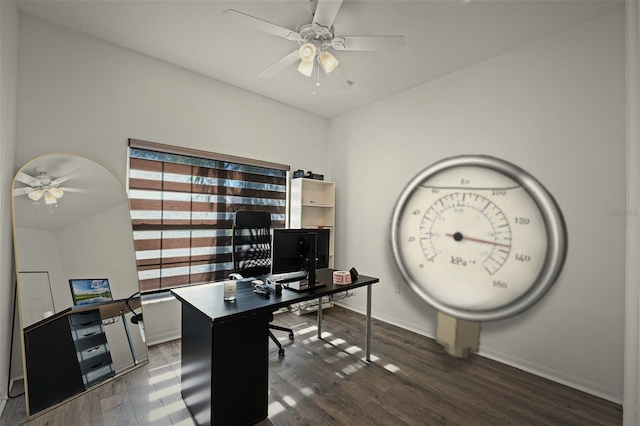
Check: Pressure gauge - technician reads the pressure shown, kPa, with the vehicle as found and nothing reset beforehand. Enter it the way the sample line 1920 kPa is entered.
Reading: 135 kPa
